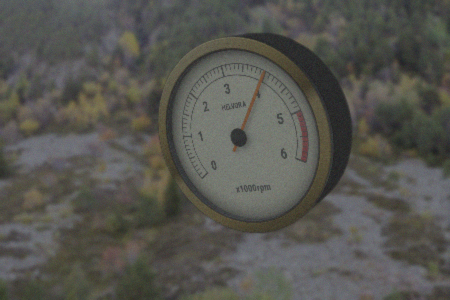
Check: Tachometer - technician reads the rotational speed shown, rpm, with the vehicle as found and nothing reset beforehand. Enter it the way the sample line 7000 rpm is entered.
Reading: 4000 rpm
